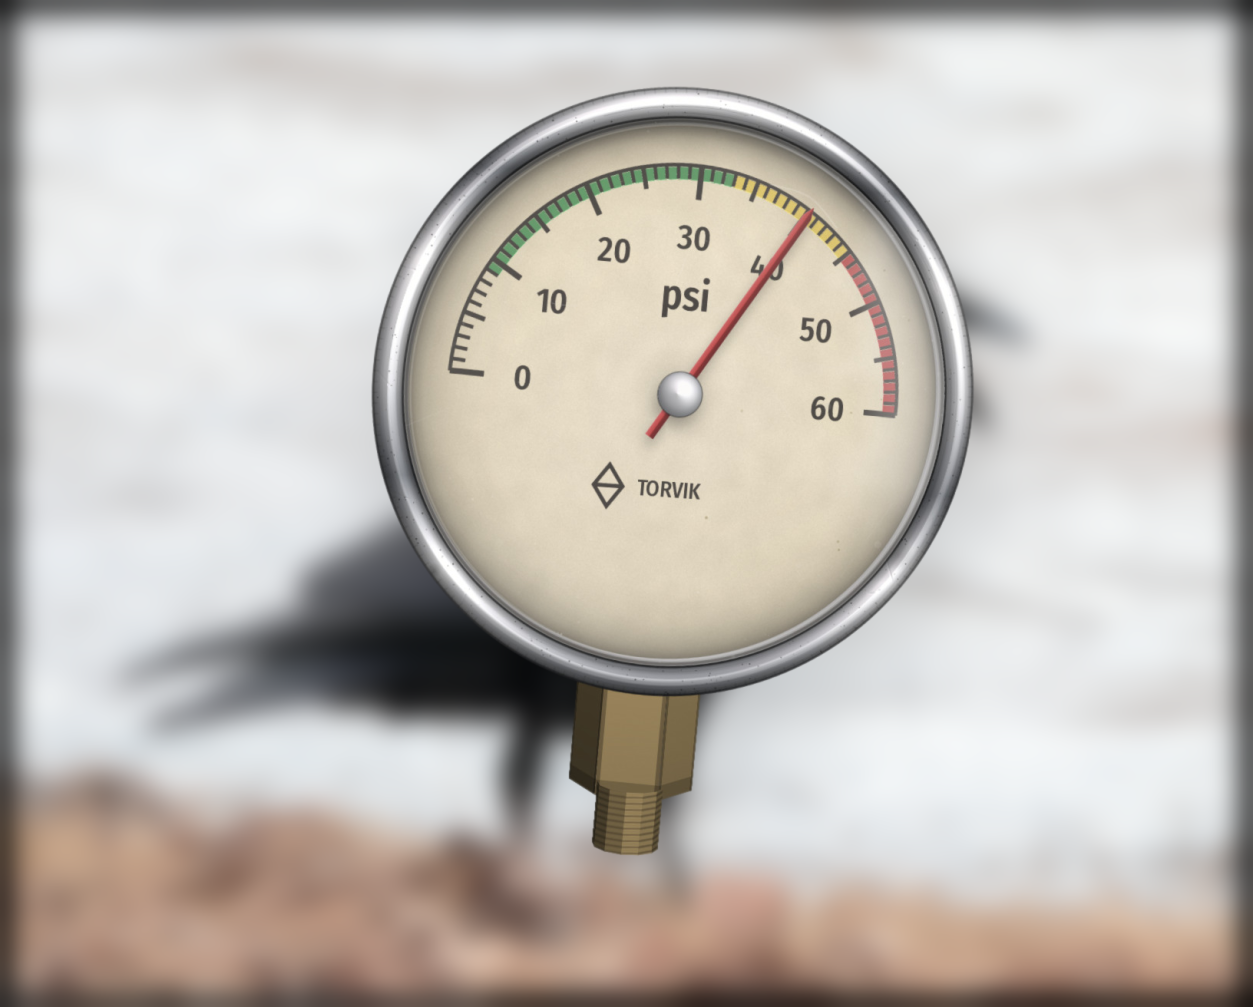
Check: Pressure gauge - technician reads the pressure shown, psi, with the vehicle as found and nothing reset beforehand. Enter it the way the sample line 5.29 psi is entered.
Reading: 40 psi
